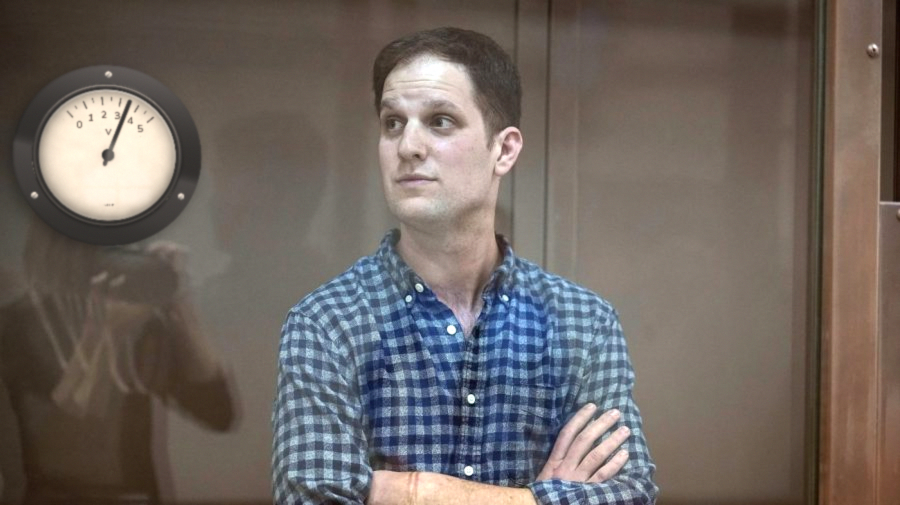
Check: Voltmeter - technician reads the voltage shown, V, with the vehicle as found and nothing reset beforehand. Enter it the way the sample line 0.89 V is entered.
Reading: 3.5 V
